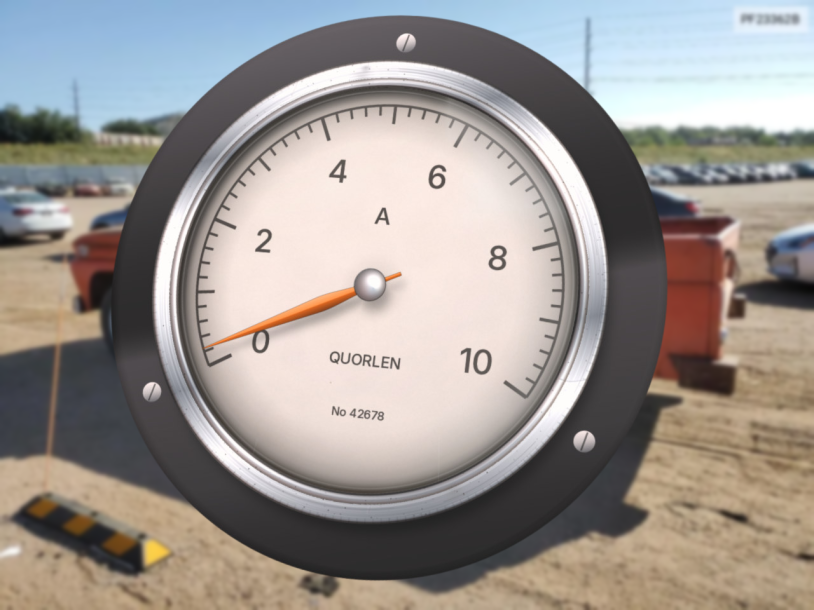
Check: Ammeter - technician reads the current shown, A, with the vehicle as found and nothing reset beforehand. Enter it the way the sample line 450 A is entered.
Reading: 0.2 A
